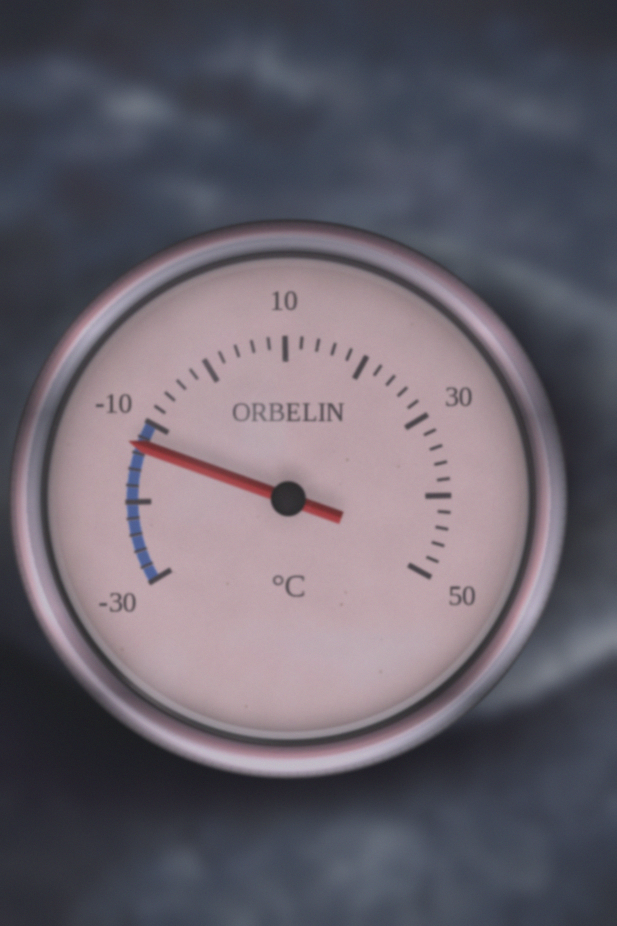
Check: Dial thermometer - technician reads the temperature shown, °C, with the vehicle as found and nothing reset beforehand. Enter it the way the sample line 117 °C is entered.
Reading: -13 °C
